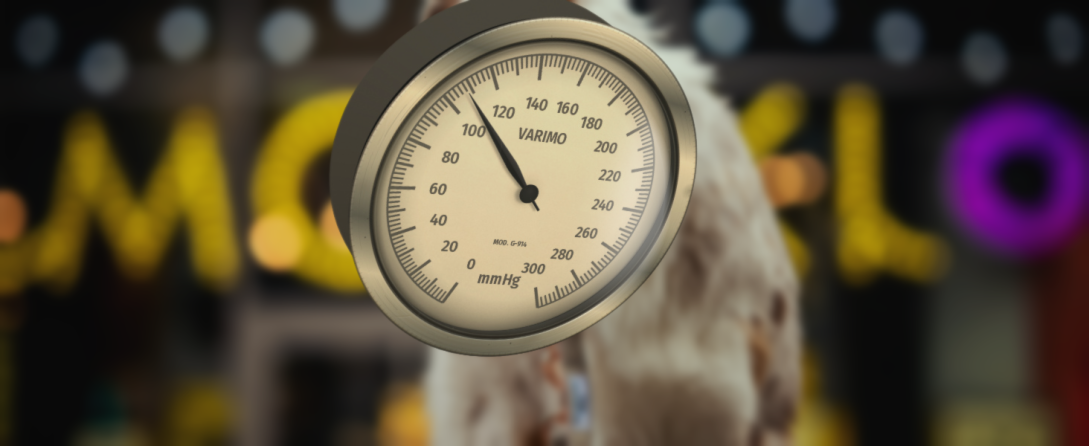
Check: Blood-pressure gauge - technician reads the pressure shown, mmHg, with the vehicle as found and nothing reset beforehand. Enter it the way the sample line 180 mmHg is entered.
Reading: 108 mmHg
